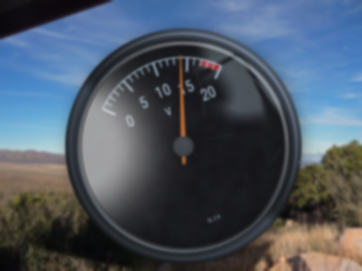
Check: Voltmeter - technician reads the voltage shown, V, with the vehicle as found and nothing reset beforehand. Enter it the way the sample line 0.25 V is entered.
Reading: 14 V
